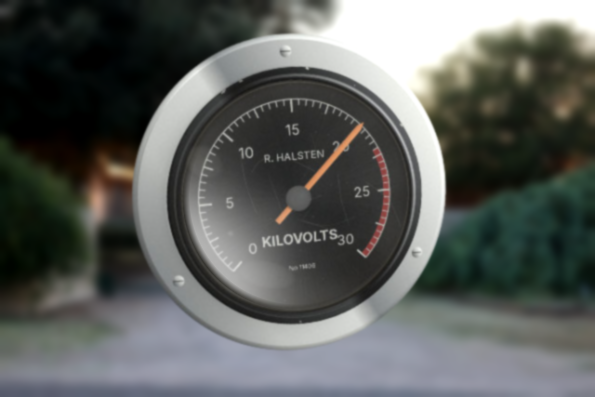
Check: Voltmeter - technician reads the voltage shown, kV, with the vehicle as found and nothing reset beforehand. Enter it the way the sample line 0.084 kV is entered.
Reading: 20 kV
